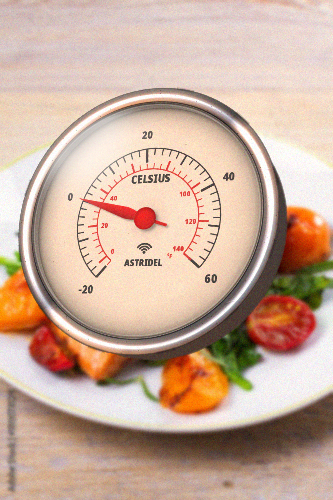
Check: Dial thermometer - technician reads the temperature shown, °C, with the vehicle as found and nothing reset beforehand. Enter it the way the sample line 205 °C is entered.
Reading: 0 °C
